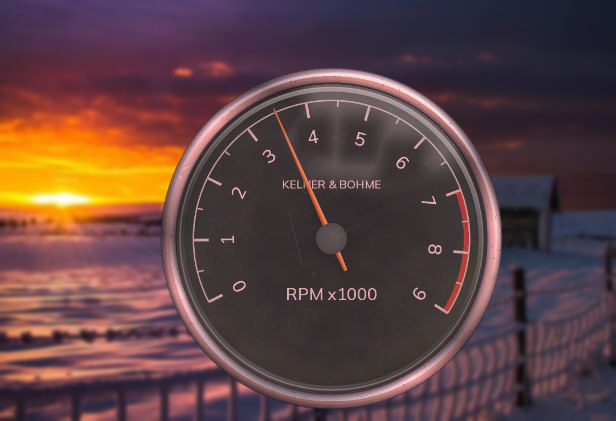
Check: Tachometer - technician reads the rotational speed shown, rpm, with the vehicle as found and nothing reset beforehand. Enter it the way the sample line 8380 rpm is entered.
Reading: 3500 rpm
